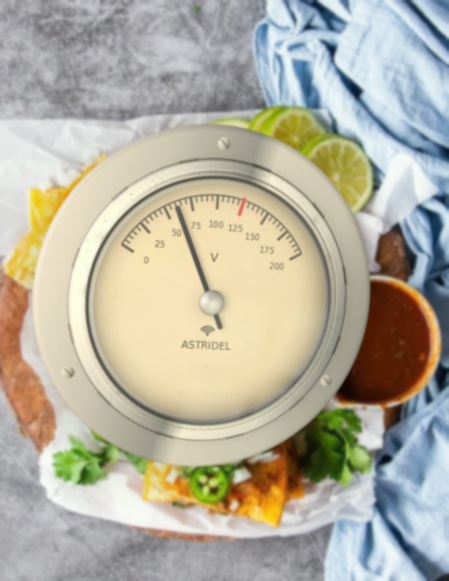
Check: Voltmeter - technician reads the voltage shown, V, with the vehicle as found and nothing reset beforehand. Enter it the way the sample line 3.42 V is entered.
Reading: 60 V
